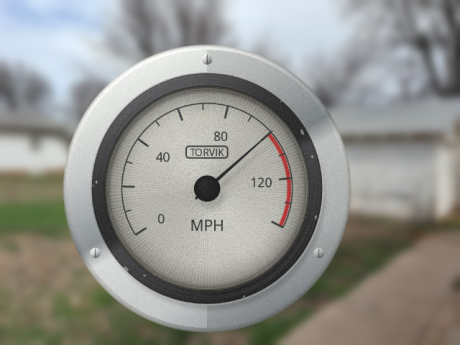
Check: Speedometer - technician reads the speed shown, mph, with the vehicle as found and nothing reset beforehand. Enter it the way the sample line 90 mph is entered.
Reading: 100 mph
